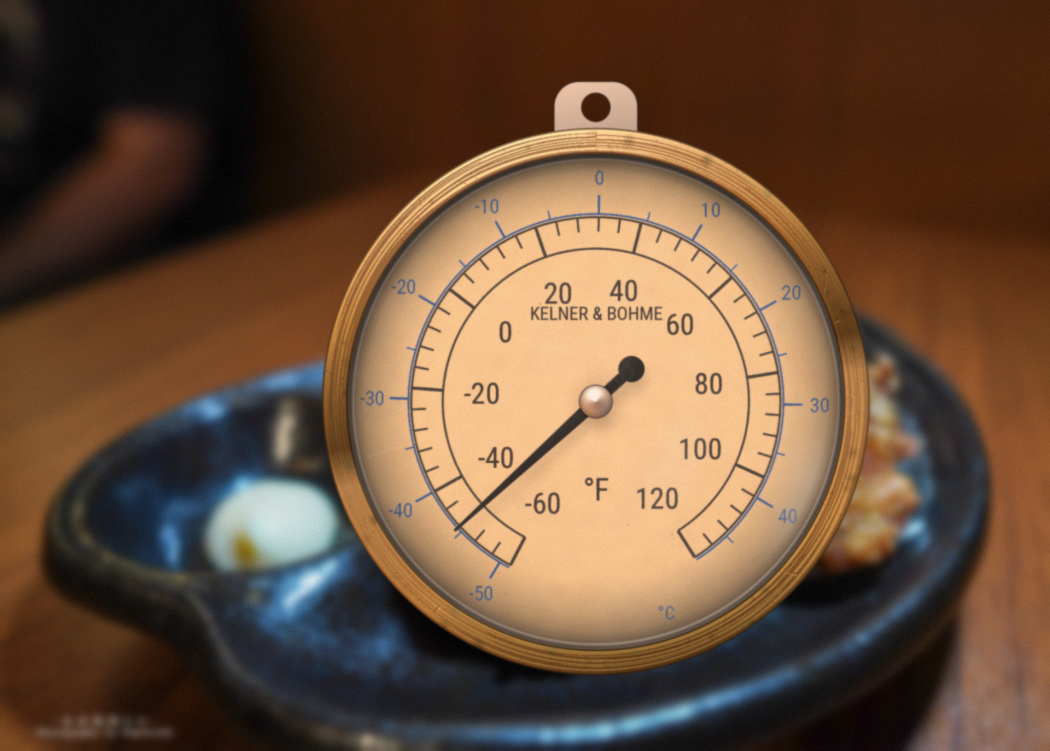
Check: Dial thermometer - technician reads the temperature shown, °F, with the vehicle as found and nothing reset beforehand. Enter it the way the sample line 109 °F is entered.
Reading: -48 °F
